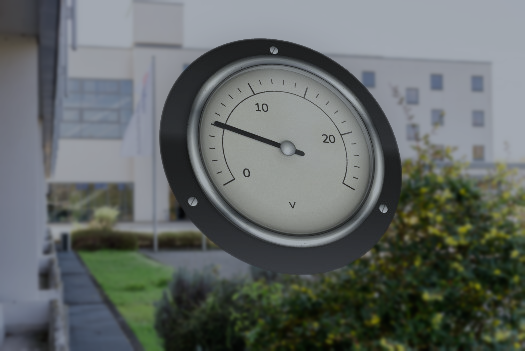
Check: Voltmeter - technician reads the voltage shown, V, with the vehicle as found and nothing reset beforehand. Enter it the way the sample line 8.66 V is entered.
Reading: 5 V
